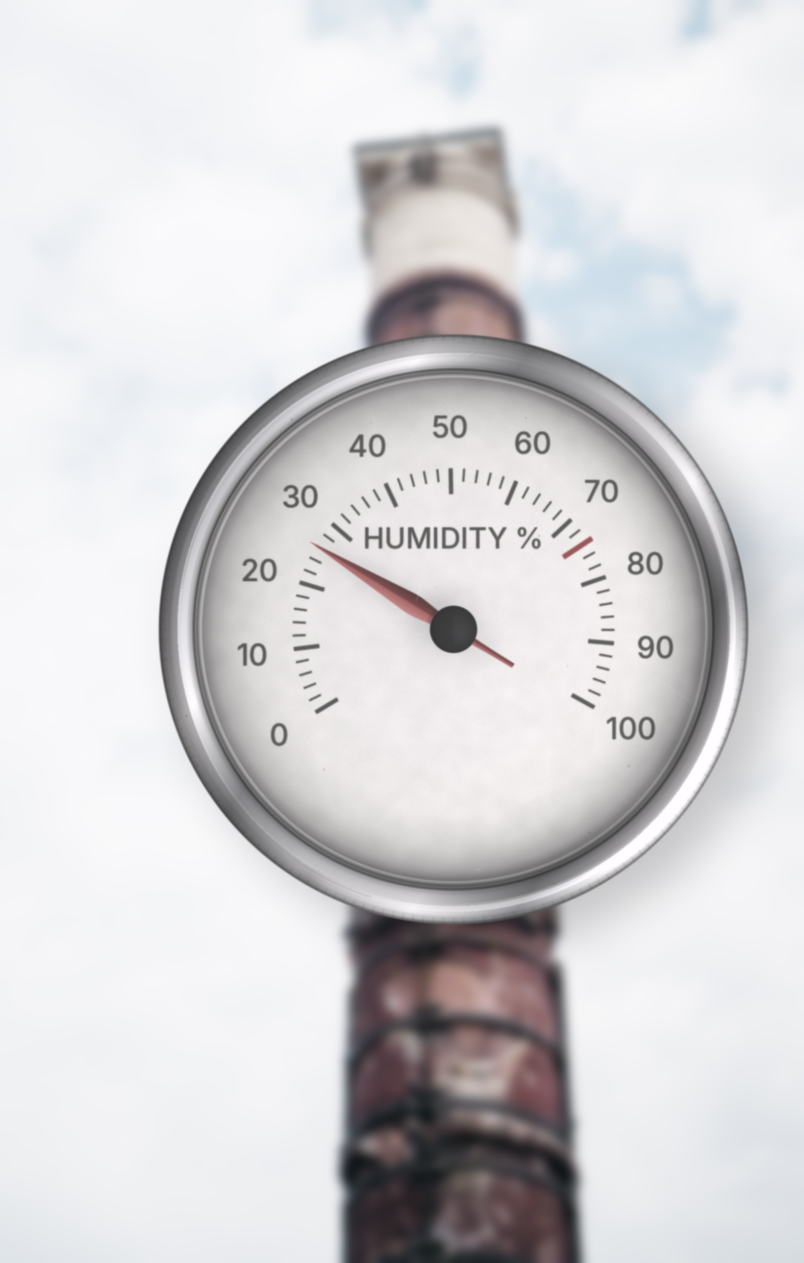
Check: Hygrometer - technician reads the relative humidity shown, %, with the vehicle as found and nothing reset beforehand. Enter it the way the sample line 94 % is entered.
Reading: 26 %
